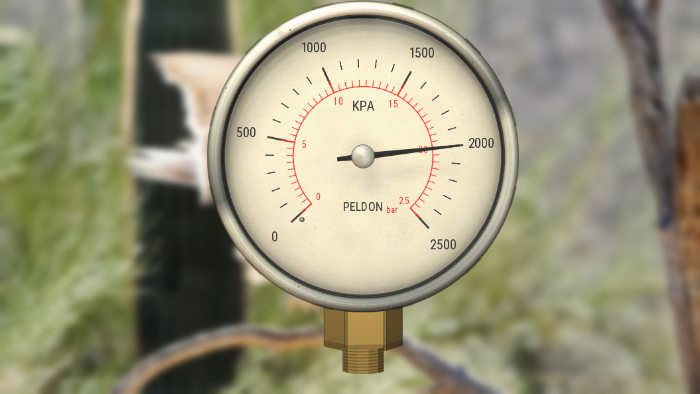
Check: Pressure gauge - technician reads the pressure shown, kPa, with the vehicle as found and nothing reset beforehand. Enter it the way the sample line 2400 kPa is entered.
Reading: 2000 kPa
